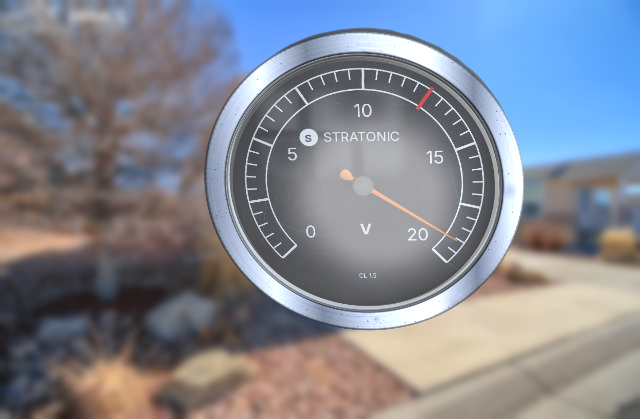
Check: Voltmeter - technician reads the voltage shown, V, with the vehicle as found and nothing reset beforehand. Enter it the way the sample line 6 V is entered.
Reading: 19 V
